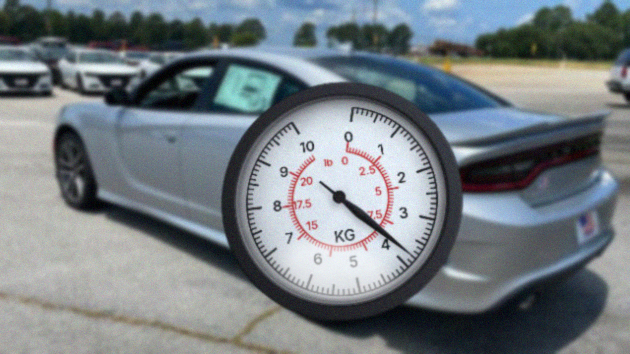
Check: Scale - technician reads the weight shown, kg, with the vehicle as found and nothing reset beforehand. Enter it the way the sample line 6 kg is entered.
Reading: 3.8 kg
